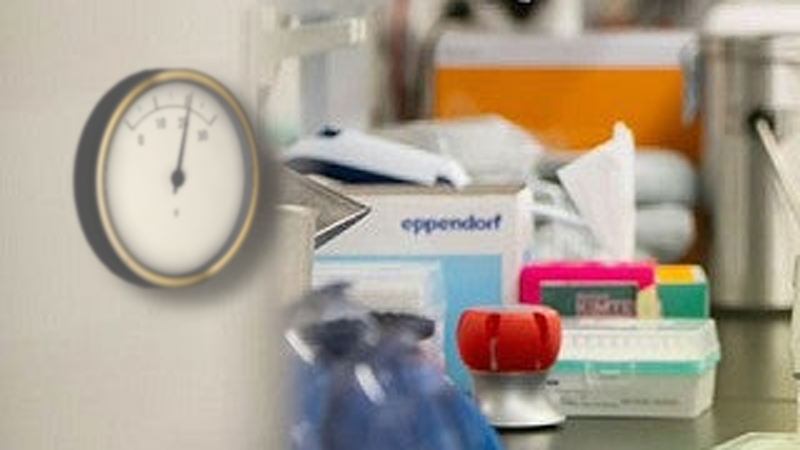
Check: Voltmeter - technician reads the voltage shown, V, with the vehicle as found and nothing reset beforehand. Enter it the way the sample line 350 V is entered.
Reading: 20 V
